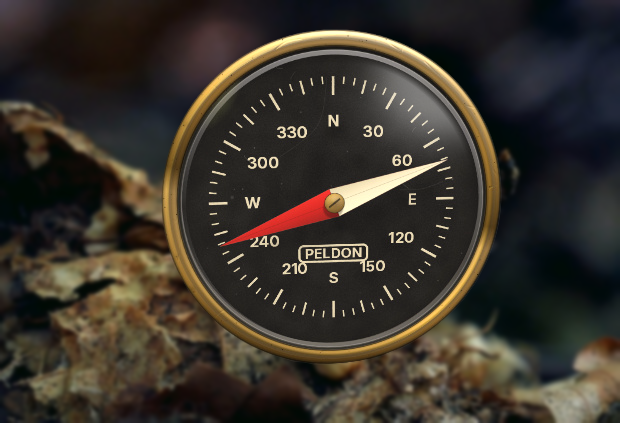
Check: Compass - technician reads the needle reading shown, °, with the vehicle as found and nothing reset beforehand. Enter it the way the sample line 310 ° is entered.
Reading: 250 °
